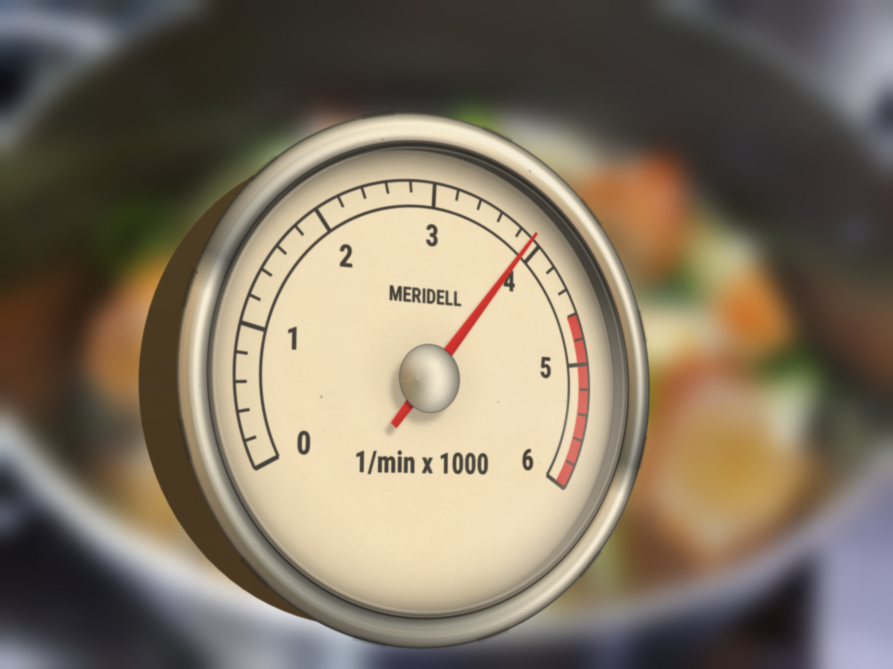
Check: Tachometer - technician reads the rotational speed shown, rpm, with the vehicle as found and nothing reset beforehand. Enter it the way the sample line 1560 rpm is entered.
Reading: 3900 rpm
